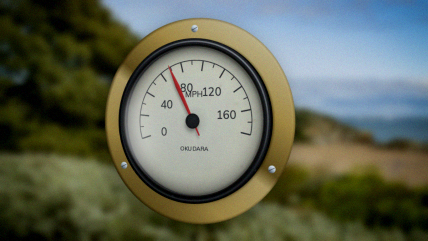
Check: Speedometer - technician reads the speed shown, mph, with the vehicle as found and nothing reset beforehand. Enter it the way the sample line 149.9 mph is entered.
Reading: 70 mph
